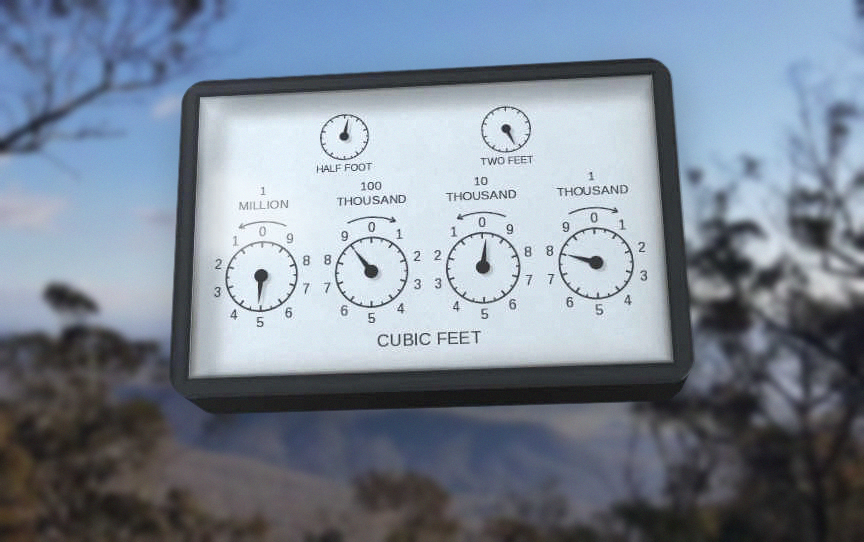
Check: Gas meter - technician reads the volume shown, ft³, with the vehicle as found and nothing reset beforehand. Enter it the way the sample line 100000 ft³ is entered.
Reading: 489800 ft³
